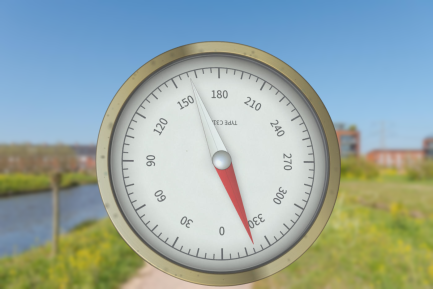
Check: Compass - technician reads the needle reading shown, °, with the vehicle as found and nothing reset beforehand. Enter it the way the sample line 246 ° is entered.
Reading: 340 °
